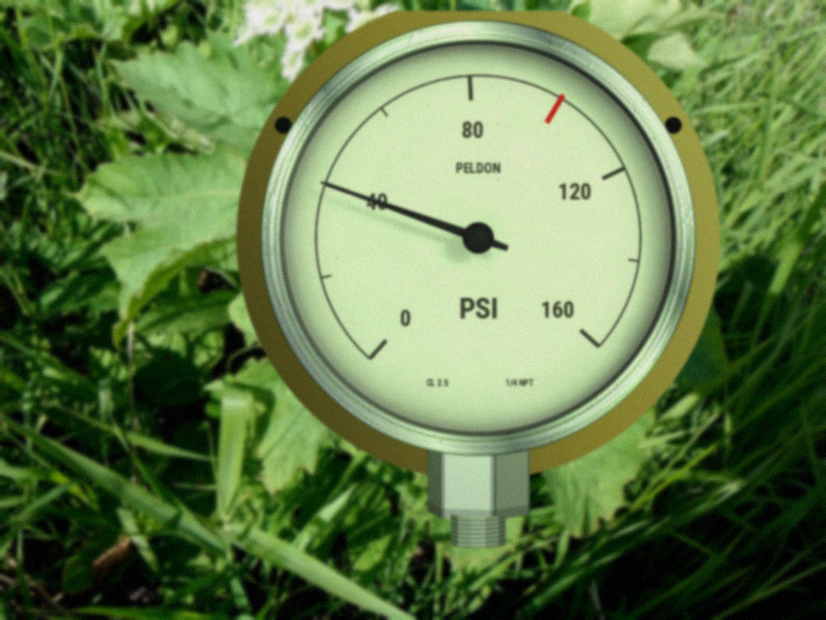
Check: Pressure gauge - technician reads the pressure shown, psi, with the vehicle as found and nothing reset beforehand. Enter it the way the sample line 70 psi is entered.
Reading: 40 psi
